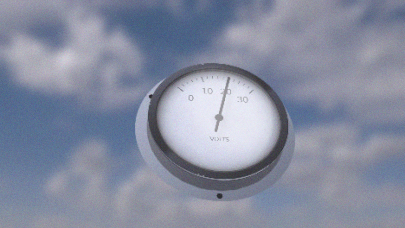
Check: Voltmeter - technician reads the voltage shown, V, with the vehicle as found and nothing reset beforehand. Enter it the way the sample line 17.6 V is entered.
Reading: 20 V
